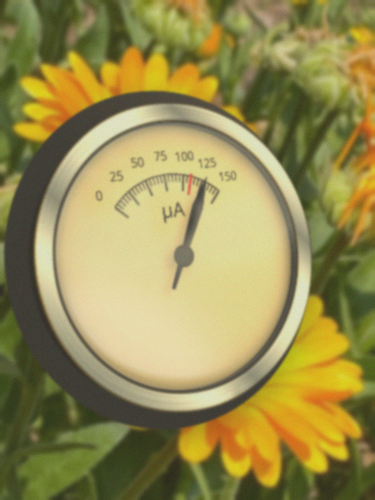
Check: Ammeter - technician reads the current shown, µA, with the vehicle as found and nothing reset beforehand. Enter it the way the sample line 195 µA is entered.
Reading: 125 µA
